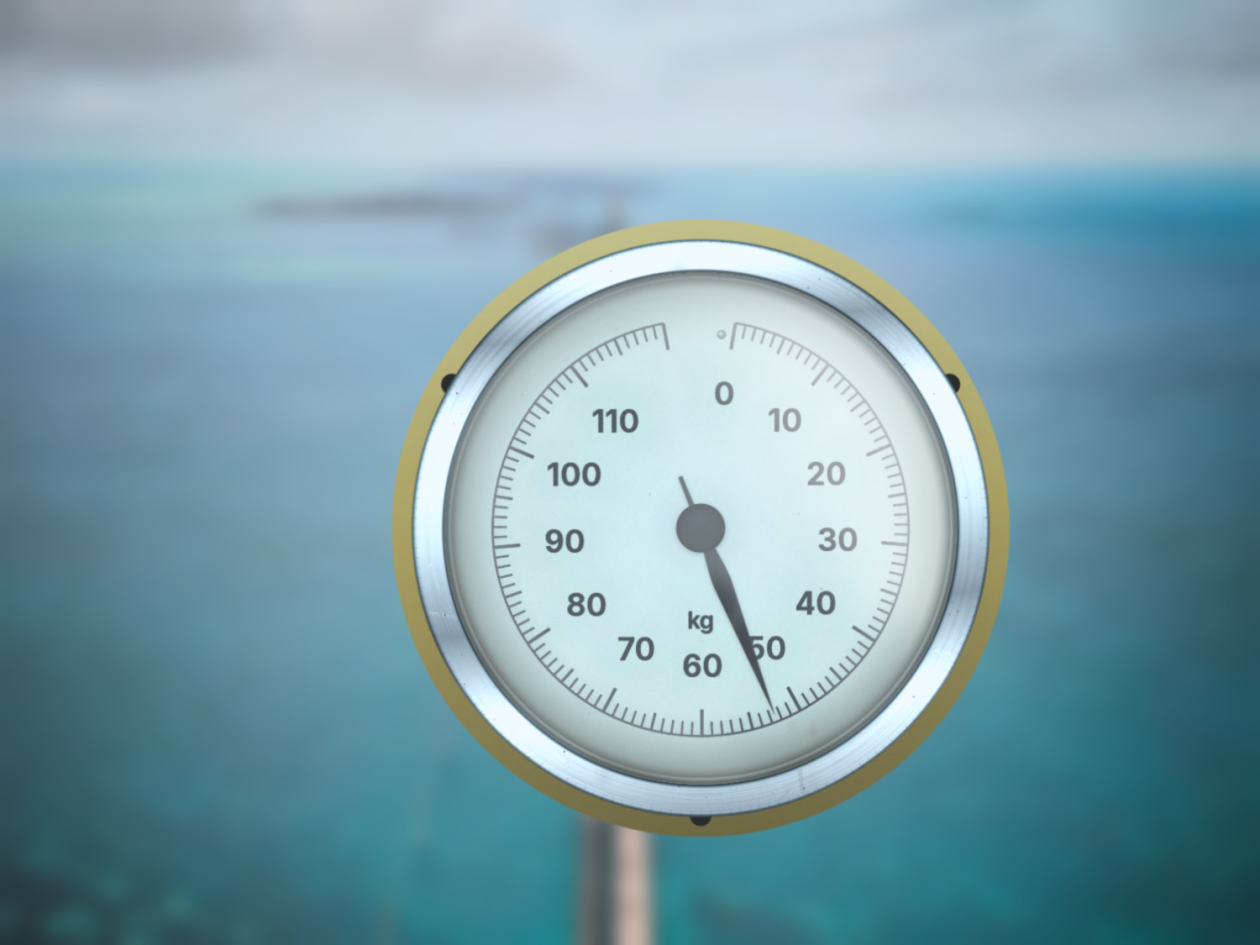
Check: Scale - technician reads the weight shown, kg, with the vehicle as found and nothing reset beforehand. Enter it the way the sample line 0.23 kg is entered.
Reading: 52.5 kg
